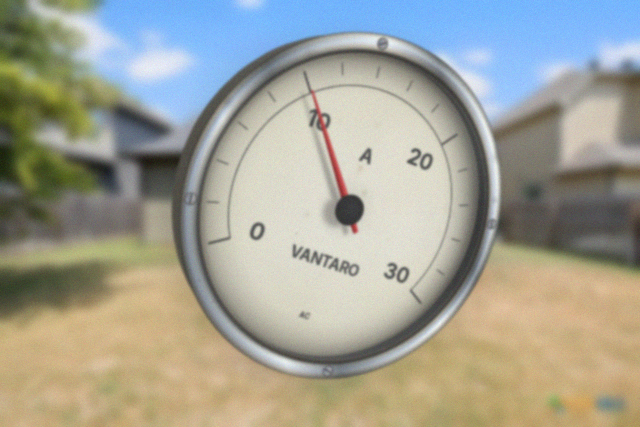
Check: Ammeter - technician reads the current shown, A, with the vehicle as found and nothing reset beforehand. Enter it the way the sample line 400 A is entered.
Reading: 10 A
